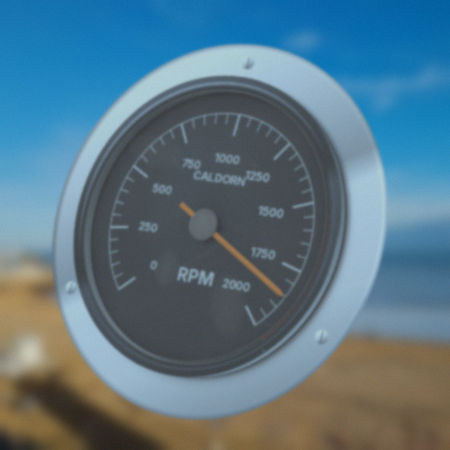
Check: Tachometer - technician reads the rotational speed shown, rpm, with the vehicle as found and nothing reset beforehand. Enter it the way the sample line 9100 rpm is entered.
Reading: 1850 rpm
